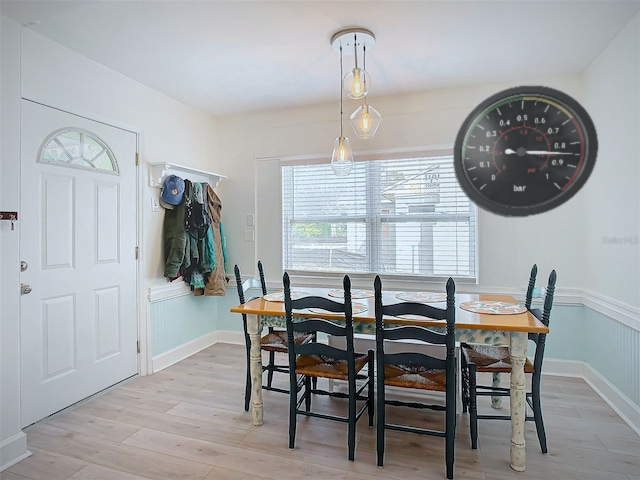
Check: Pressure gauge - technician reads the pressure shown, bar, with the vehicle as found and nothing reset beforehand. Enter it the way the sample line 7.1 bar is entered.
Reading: 0.85 bar
